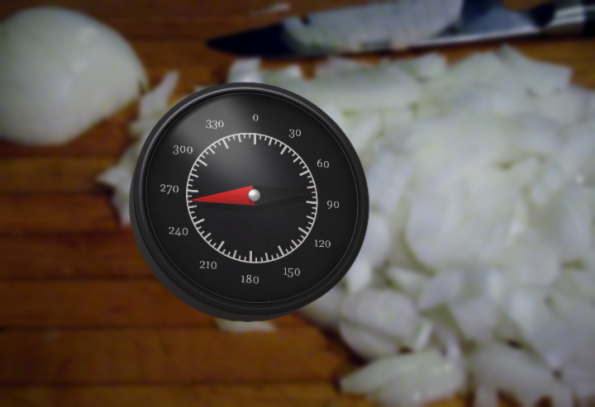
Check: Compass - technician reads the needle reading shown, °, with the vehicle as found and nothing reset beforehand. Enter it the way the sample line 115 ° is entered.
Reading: 260 °
